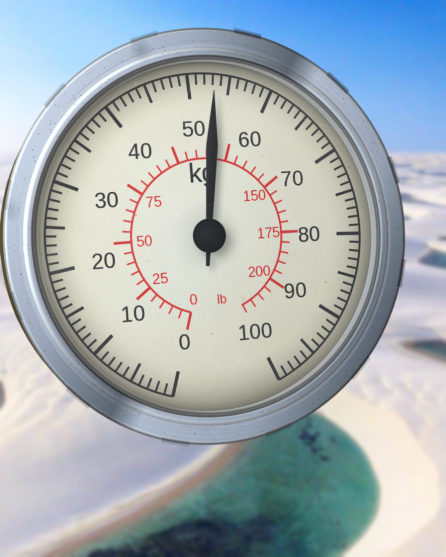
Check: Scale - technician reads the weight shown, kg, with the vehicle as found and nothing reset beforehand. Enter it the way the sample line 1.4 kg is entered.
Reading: 53 kg
